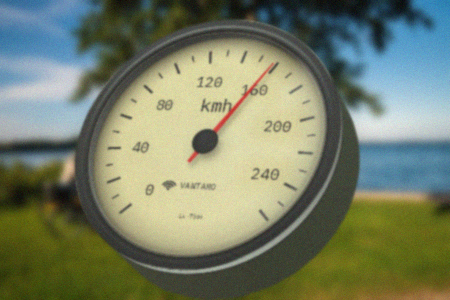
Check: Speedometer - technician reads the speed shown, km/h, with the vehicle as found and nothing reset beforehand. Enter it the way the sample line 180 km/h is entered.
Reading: 160 km/h
